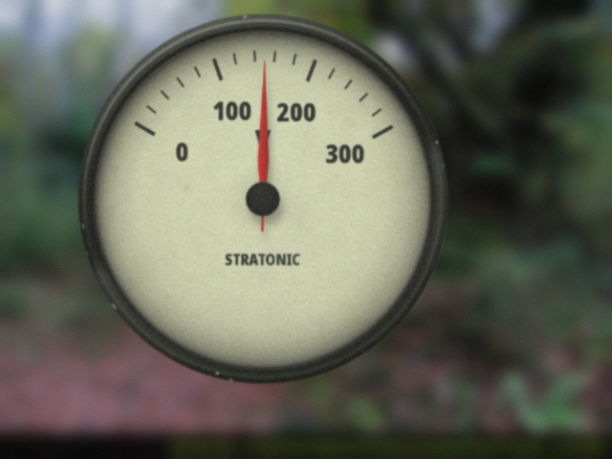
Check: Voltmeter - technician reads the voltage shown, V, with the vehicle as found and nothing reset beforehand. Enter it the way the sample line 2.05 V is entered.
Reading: 150 V
